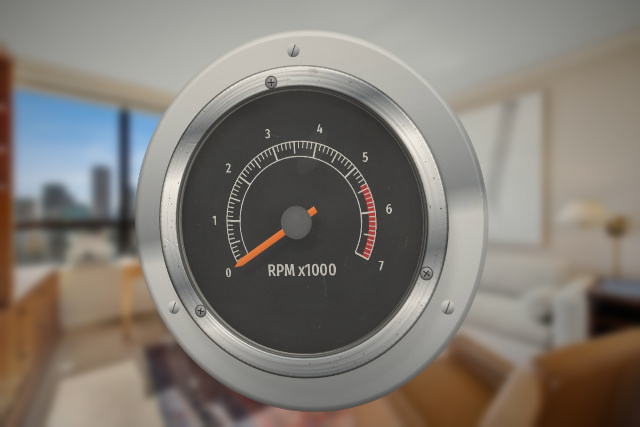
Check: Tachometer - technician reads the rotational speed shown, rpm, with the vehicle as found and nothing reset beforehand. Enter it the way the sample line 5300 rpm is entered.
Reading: 0 rpm
